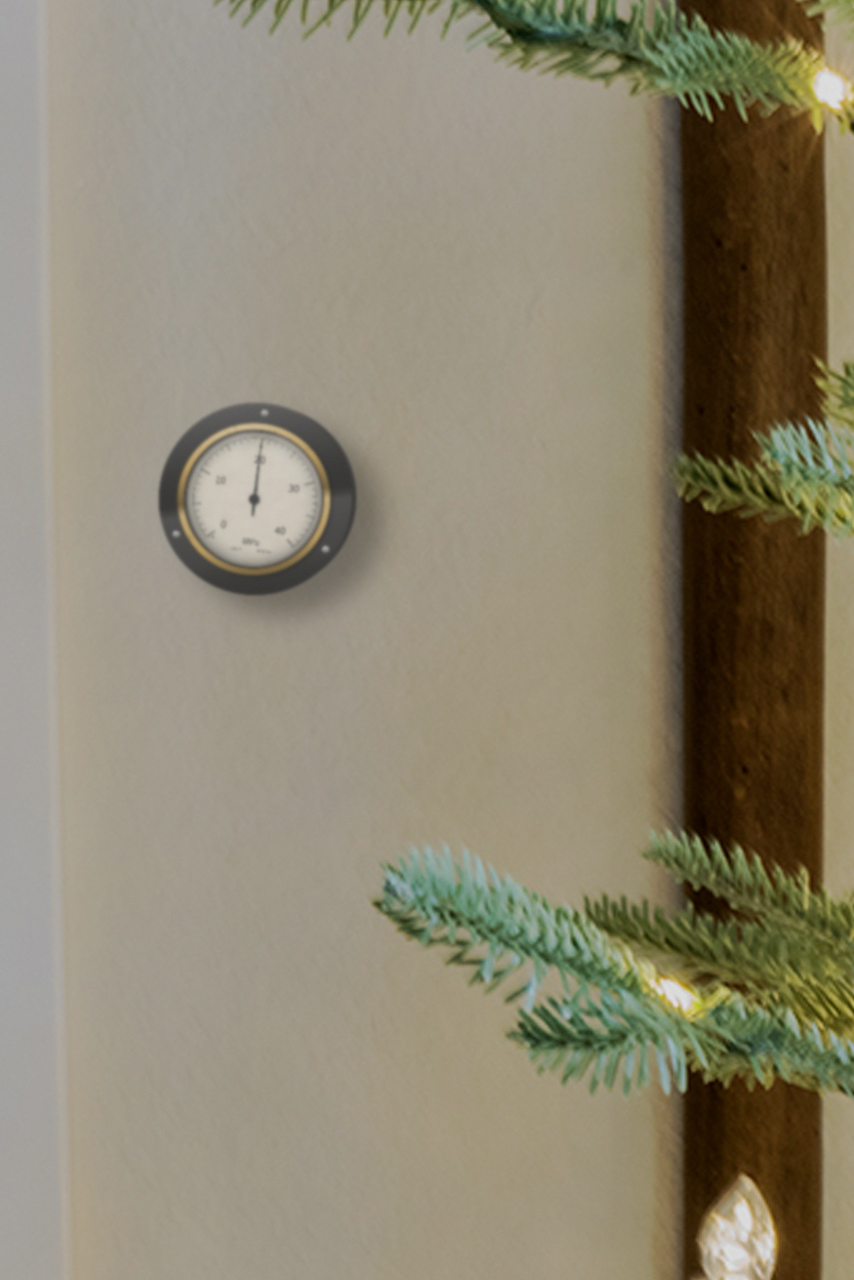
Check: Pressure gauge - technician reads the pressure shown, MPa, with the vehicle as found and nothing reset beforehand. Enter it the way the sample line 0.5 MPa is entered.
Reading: 20 MPa
